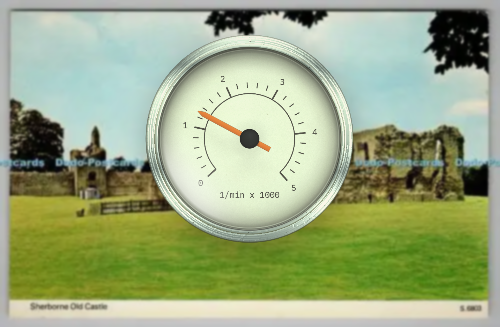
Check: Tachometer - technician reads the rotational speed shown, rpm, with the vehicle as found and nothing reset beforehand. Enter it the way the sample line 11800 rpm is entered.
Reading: 1300 rpm
